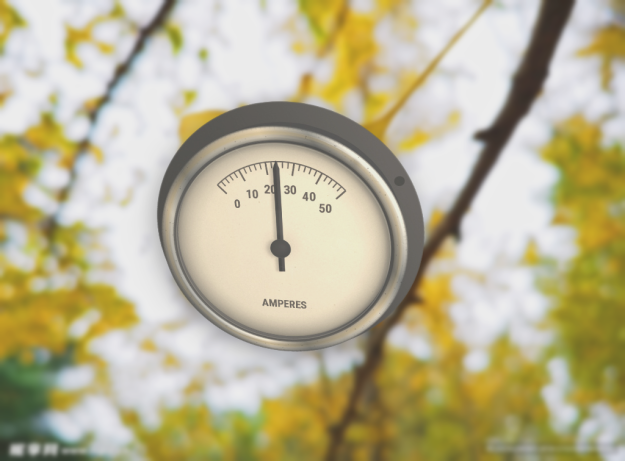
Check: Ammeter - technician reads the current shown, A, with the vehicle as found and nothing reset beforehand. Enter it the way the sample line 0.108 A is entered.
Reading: 24 A
